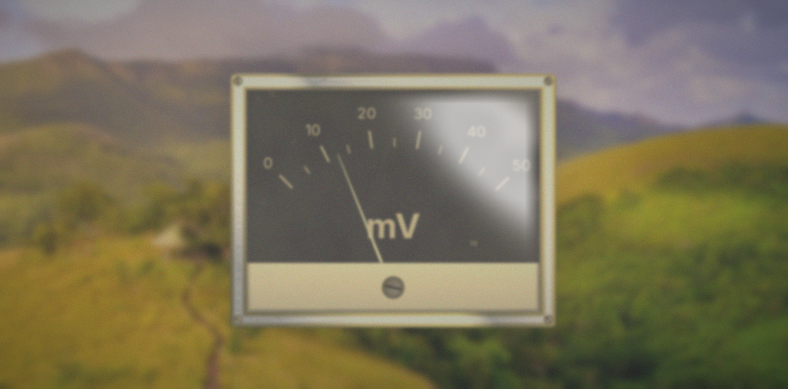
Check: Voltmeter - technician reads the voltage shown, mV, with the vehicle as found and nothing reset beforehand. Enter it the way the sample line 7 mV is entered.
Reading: 12.5 mV
